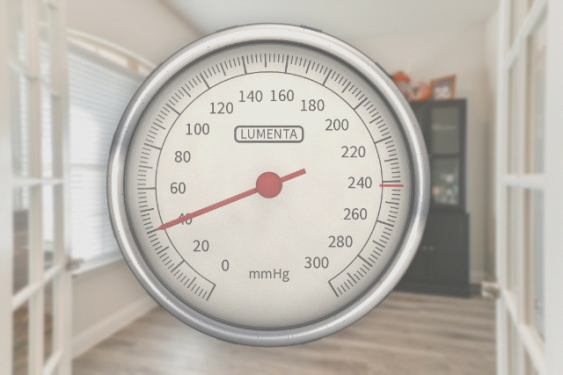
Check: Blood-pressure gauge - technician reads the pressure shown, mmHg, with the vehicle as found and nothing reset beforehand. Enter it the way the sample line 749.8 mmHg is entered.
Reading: 40 mmHg
